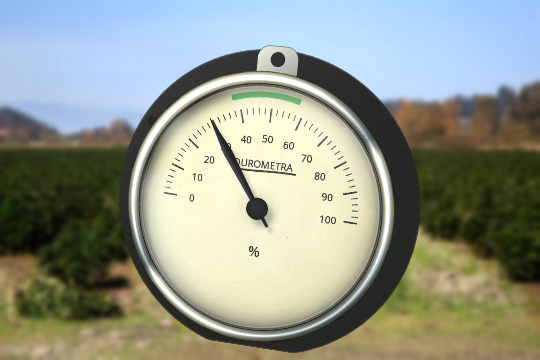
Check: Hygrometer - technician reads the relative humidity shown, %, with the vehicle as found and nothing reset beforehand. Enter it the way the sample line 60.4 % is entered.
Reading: 30 %
